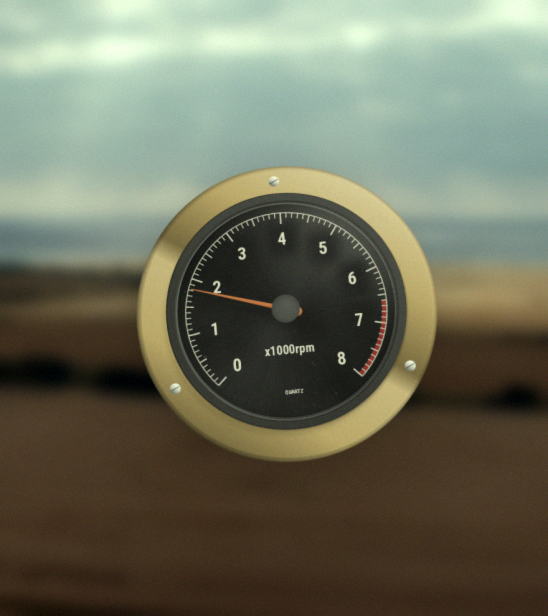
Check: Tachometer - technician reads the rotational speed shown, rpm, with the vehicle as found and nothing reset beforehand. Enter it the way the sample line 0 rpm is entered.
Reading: 1800 rpm
